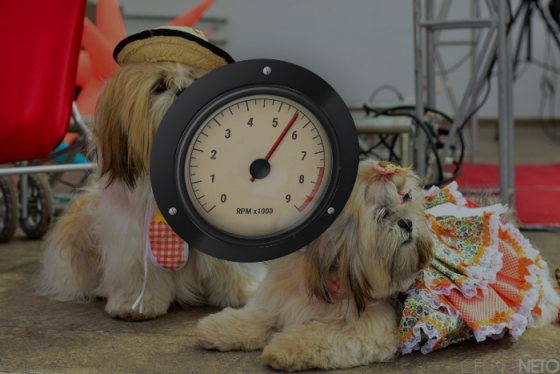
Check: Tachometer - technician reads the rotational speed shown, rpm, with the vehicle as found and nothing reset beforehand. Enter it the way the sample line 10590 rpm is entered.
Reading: 5500 rpm
